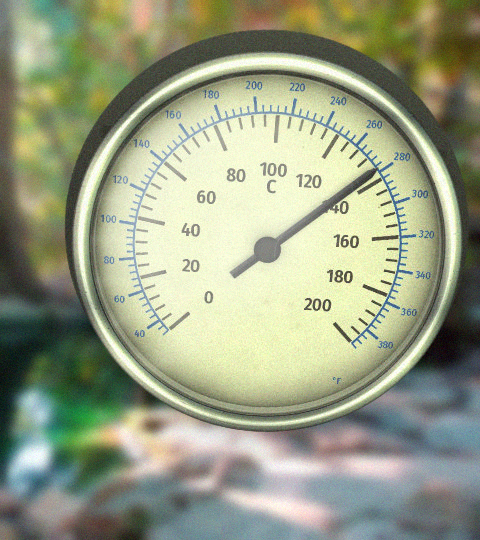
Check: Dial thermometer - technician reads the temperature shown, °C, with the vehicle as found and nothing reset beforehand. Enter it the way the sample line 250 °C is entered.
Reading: 136 °C
